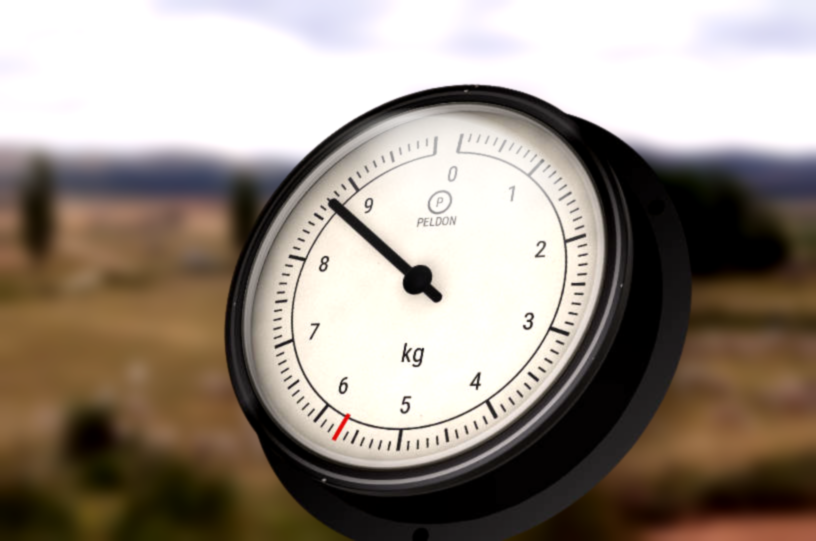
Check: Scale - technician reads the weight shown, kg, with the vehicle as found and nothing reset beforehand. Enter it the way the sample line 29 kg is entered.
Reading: 8.7 kg
